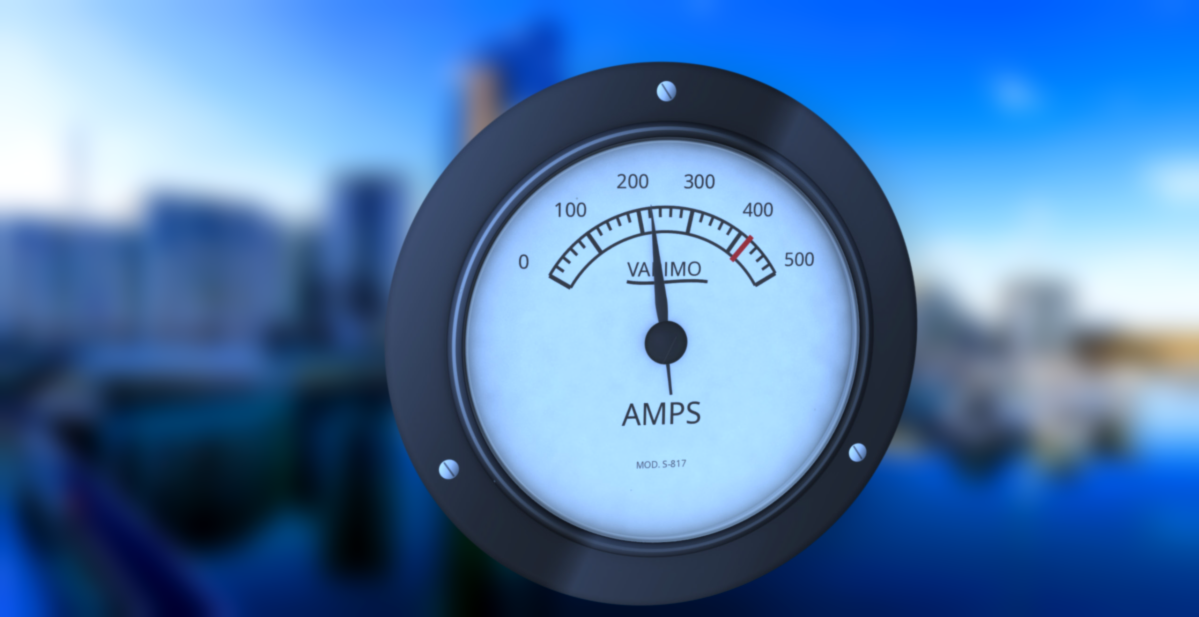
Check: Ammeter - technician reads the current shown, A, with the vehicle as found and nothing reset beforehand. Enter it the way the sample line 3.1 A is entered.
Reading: 220 A
